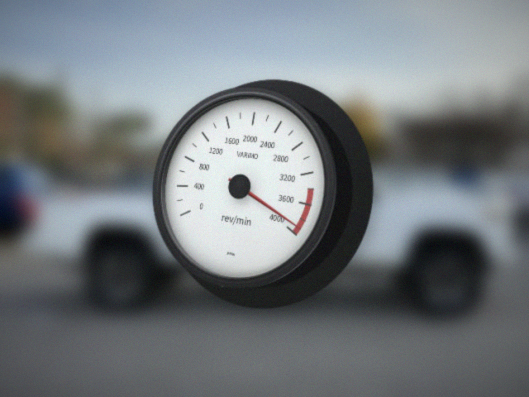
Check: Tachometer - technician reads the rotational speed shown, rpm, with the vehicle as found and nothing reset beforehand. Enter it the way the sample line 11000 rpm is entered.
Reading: 3900 rpm
